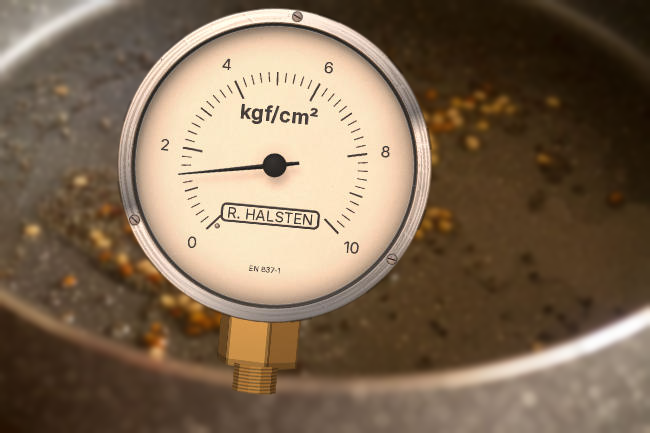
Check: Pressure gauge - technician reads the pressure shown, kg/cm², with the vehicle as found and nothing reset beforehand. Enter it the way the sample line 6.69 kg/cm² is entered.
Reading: 1.4 kg/cm²
